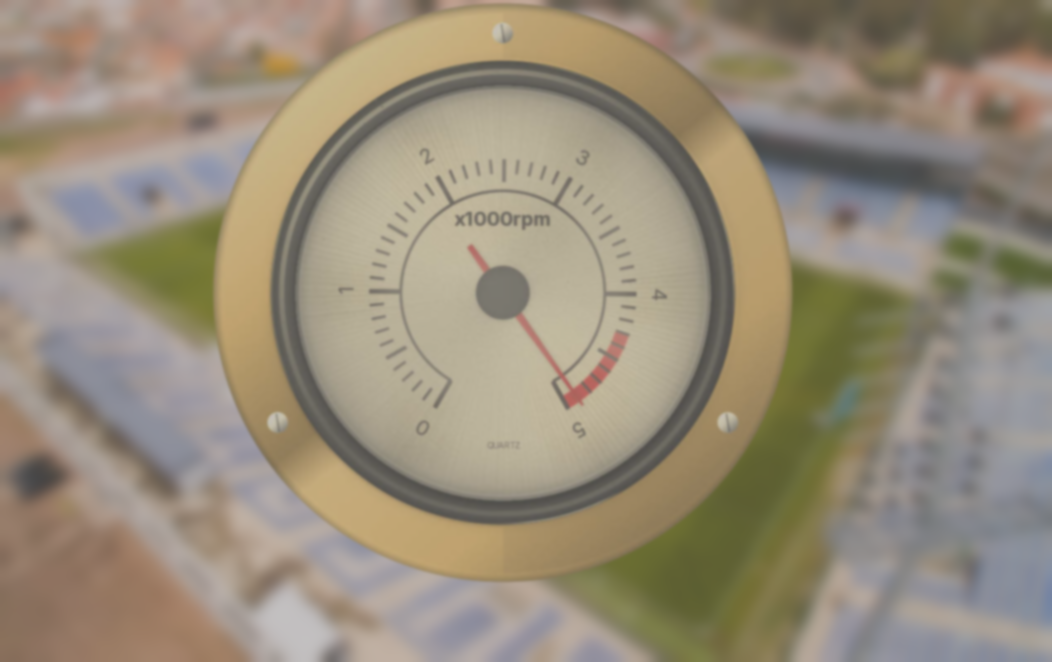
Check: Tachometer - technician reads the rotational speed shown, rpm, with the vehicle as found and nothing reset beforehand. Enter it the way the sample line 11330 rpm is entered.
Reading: 4900 rpm
